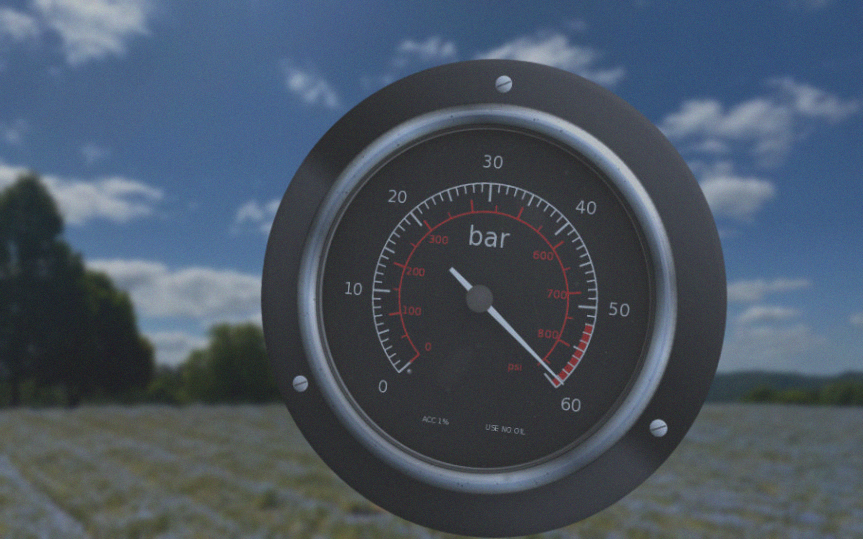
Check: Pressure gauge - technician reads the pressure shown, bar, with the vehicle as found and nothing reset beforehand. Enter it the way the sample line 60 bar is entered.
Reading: 59 bar
